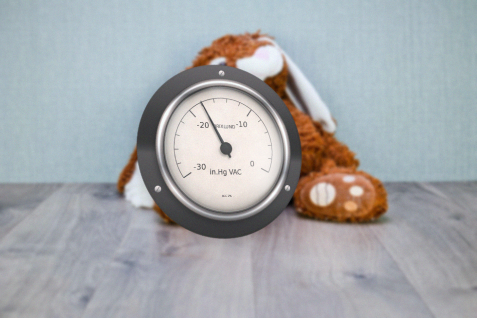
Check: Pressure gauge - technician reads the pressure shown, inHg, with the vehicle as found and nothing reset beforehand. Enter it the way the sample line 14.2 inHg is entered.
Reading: -18 inHg
